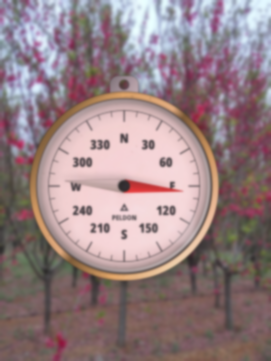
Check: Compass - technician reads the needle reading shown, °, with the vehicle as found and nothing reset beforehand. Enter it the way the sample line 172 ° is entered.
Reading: 95 °
